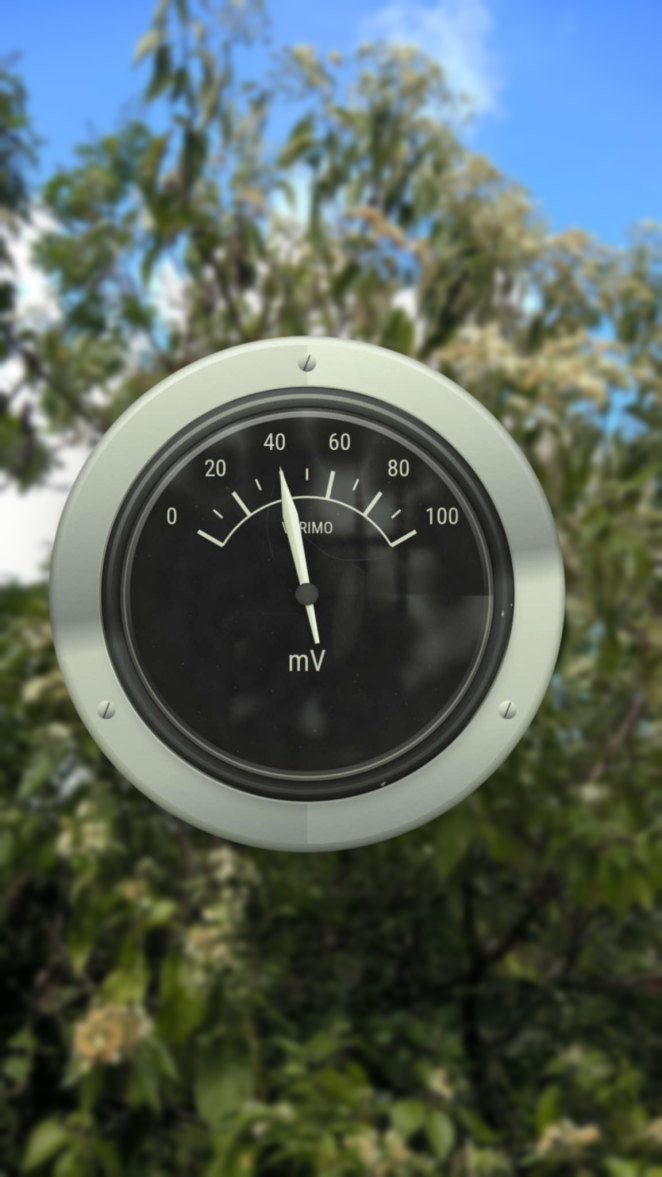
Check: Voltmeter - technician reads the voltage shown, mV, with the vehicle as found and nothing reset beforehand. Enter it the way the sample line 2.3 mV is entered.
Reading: 40 mV
